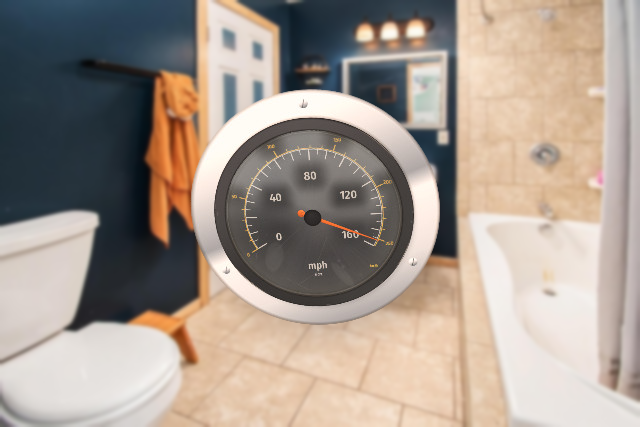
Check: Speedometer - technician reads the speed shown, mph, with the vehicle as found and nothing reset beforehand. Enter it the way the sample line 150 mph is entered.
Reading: 155 mph
